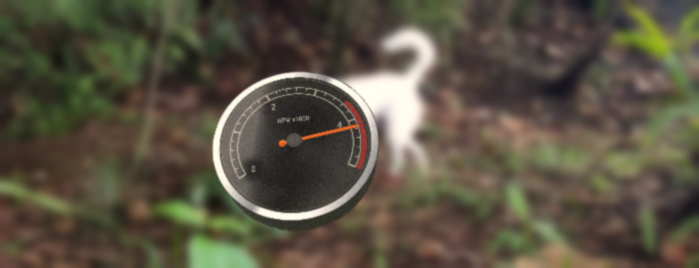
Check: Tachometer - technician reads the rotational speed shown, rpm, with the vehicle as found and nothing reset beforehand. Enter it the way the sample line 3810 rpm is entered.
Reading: 4200 rpm
